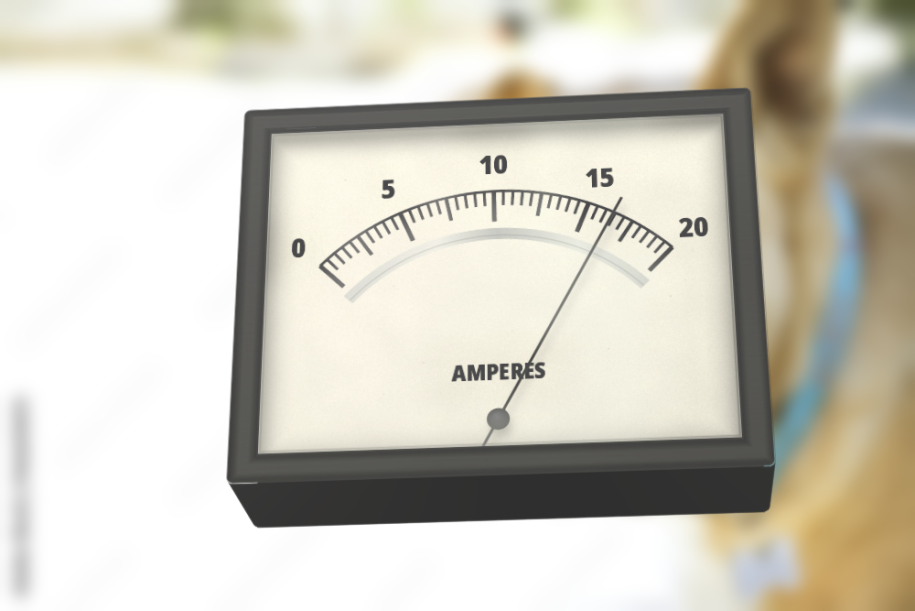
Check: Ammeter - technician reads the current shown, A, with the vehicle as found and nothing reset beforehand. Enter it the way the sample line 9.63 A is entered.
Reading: 16.5 A
